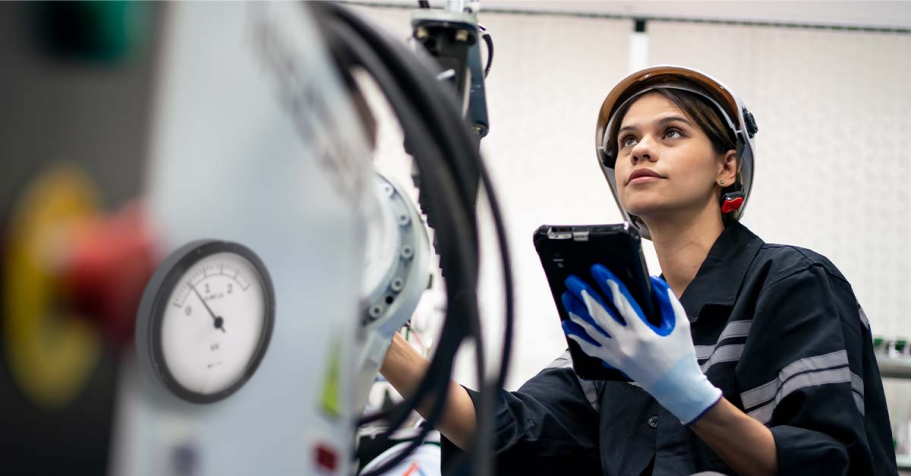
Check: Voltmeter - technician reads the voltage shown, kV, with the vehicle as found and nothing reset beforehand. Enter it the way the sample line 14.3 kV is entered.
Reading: 0.5 kV
